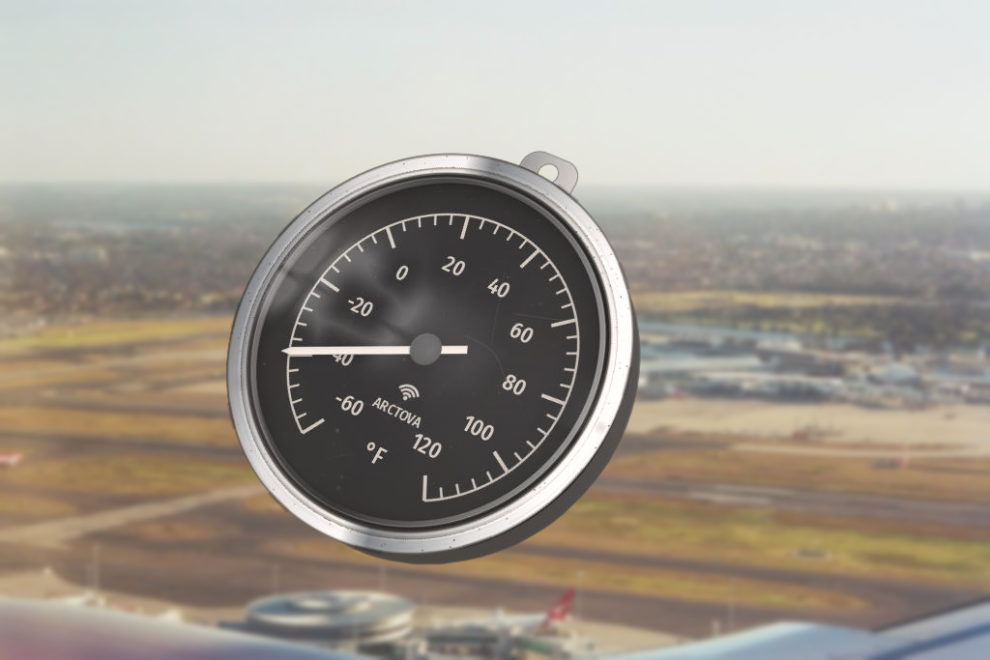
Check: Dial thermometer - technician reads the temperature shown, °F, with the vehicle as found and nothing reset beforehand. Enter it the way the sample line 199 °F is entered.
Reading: -40 °F
